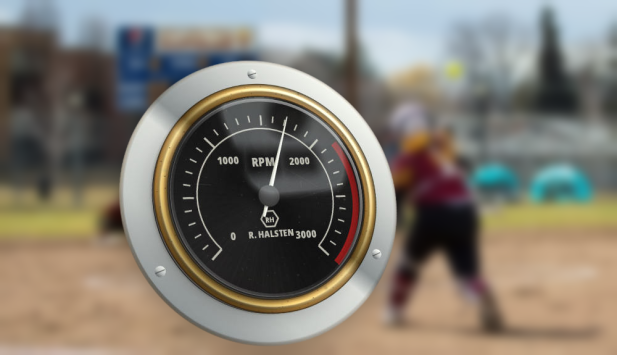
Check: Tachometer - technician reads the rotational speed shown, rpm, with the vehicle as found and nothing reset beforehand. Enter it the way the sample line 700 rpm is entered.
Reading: 1700 rpm
